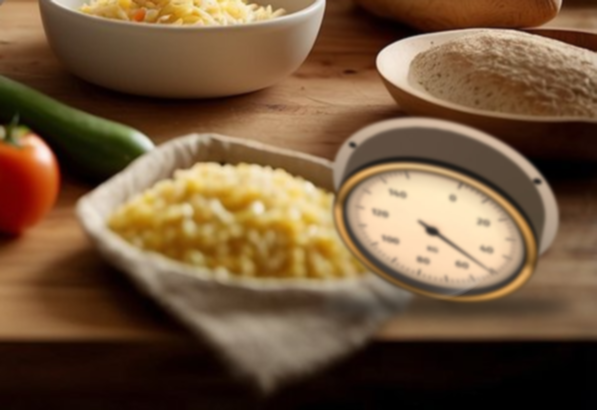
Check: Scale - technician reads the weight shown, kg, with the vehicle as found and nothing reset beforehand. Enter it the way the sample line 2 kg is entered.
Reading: 50 kg
